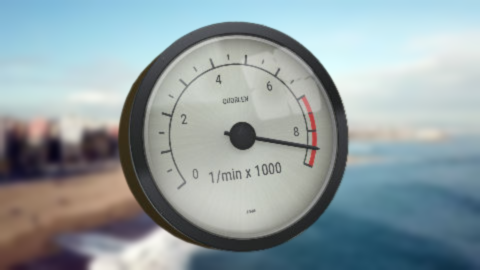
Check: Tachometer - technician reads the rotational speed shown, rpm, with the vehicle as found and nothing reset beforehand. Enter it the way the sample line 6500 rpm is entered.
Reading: 8500 rpm
